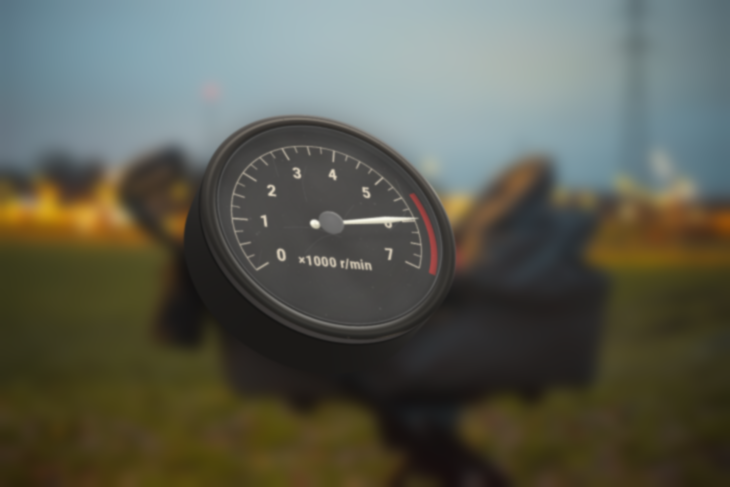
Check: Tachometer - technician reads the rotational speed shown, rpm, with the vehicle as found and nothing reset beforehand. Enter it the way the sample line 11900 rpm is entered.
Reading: 6000 rpm
